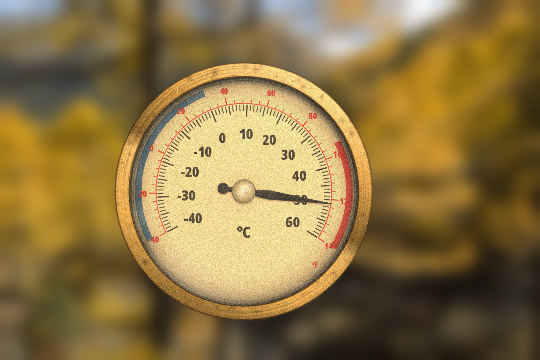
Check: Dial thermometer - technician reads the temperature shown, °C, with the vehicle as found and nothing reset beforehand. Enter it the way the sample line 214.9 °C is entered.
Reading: 50 °C
